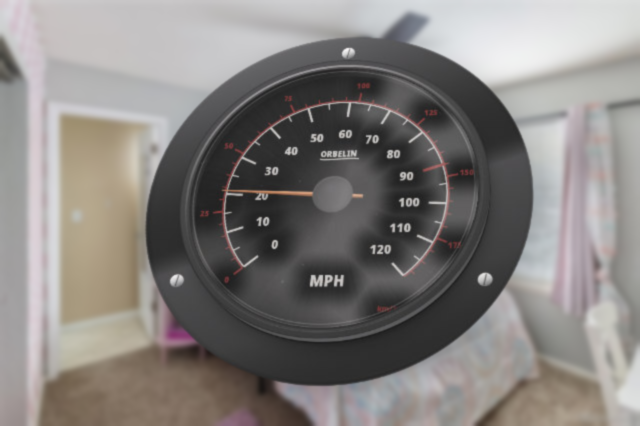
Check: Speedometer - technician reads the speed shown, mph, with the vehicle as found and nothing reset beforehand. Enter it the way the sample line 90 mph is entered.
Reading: 20 mph
